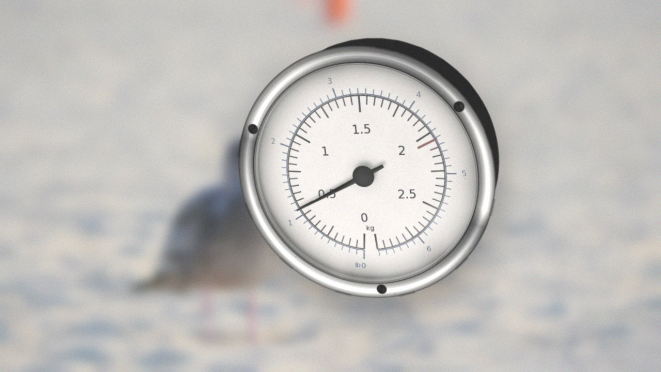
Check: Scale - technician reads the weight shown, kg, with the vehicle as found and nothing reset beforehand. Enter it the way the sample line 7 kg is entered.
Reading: 0.5 kg
